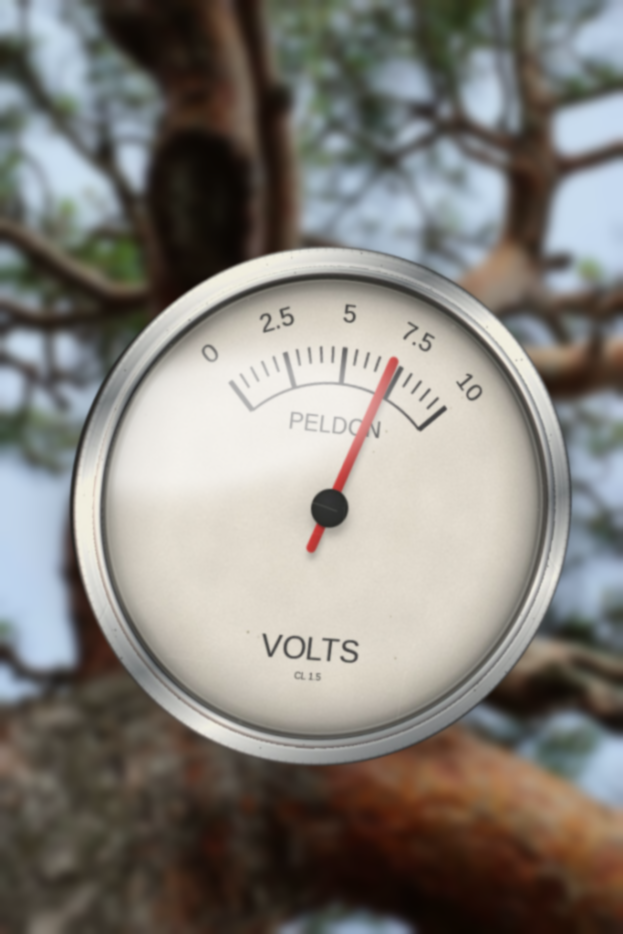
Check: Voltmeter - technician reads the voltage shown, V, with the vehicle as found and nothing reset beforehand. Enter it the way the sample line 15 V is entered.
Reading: 7 V
